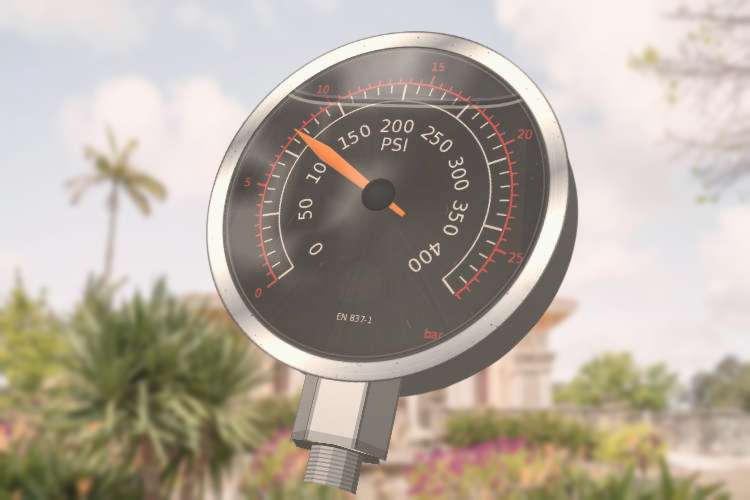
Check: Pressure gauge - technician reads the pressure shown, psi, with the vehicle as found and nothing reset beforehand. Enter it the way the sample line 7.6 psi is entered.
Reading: 115 psi
